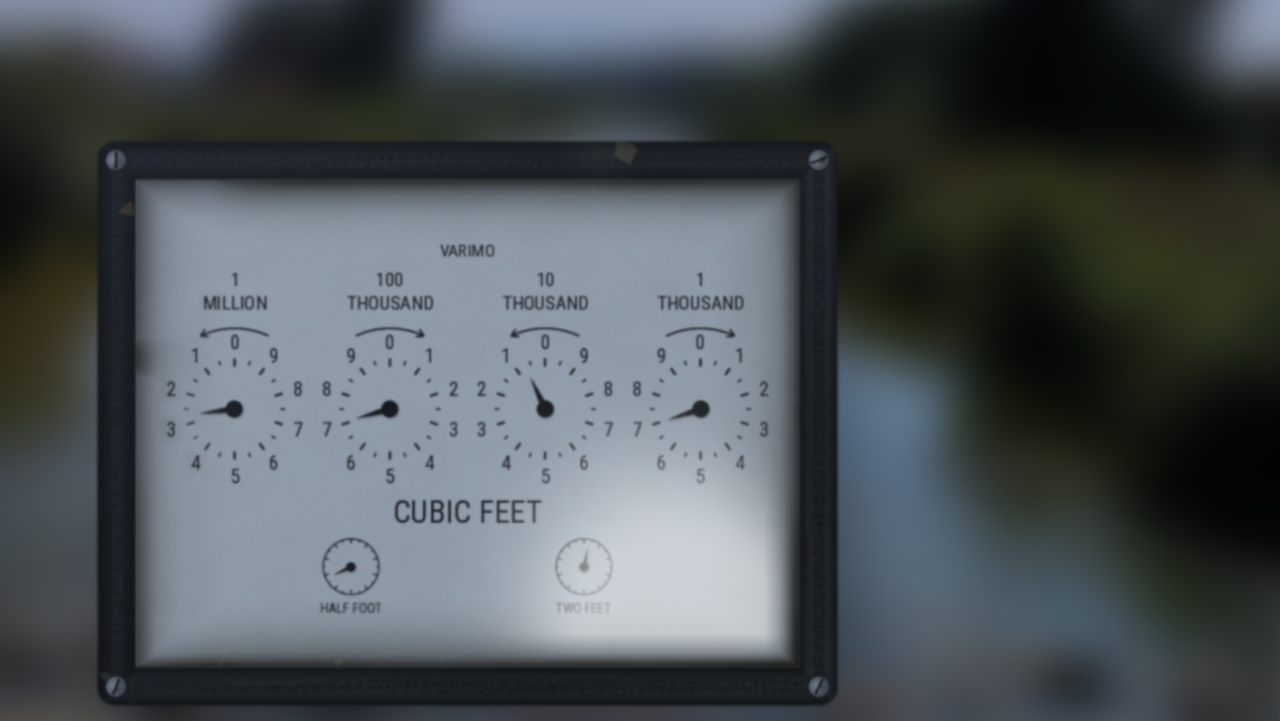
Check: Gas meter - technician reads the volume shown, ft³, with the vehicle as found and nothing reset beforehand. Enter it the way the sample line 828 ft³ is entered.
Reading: 270700 ft³
